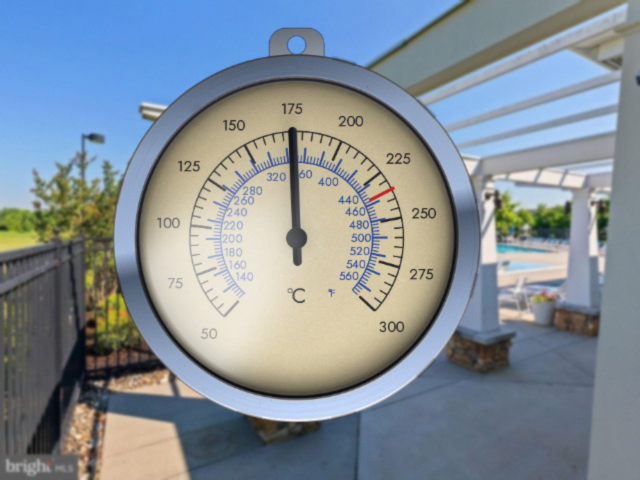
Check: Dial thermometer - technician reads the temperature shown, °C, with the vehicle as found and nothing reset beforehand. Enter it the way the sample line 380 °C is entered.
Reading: 175 °C
